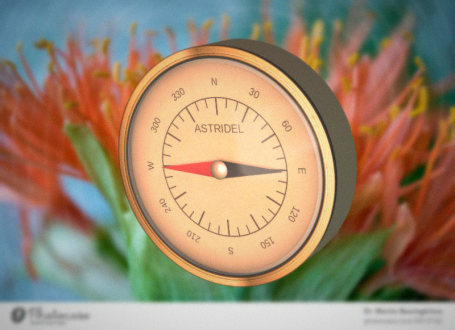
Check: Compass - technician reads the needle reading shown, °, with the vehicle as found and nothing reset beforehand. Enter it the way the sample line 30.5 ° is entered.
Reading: 270 °
